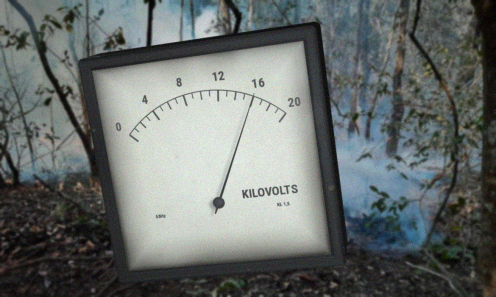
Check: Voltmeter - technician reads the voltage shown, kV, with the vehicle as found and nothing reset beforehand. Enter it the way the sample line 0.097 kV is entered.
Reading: 16 kV
